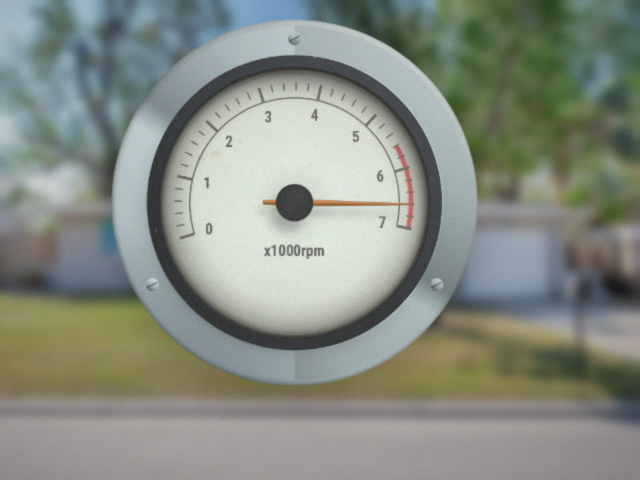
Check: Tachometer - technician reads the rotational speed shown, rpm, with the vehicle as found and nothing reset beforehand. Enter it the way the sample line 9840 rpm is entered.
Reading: 6600 rpm
